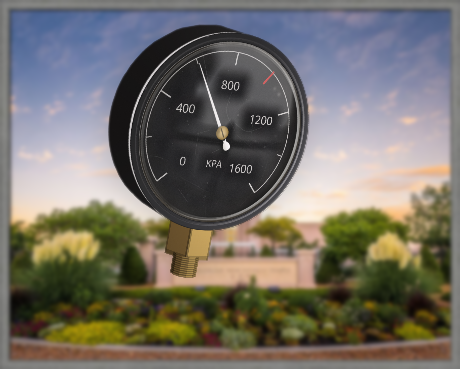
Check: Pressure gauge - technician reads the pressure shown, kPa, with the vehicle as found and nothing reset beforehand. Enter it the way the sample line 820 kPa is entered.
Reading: 600 kPa
